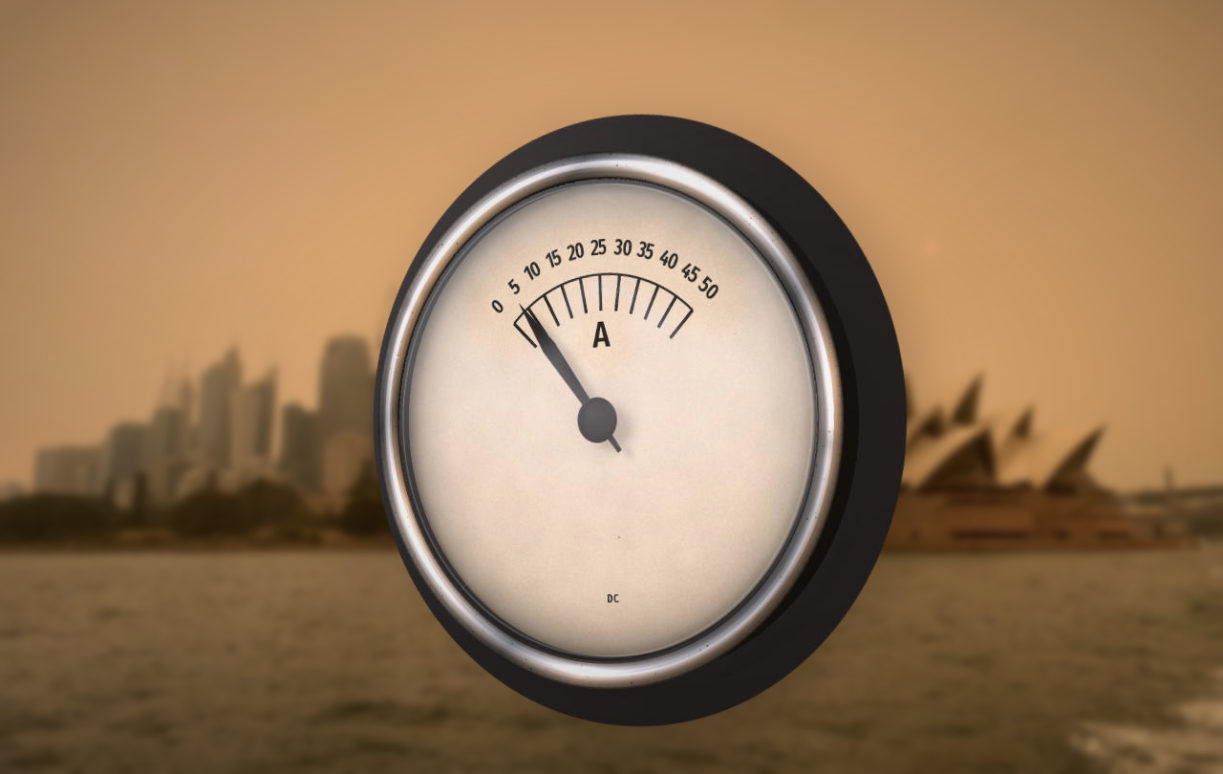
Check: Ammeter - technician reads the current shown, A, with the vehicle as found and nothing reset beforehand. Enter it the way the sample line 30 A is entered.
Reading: 5 A
